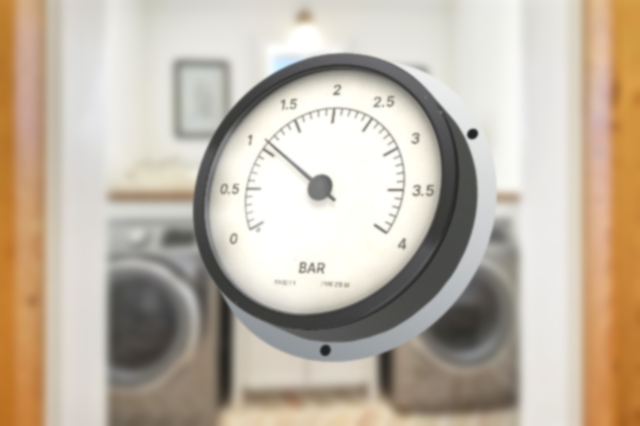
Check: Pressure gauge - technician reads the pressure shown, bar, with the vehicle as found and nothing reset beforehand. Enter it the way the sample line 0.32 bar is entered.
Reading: 1.1 bar
